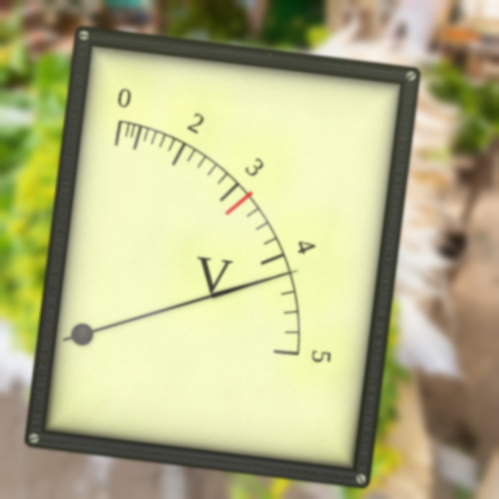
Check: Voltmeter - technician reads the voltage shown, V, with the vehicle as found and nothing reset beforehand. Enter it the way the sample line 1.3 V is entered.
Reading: 4.2 V
